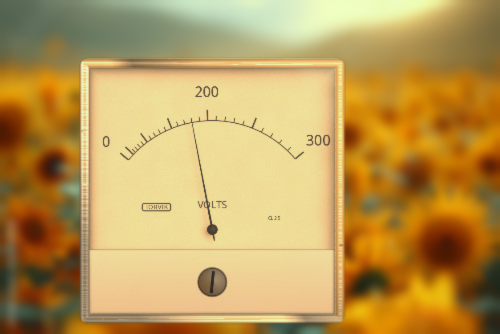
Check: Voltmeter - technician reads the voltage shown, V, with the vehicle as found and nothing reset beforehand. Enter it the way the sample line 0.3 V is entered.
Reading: 180 V
